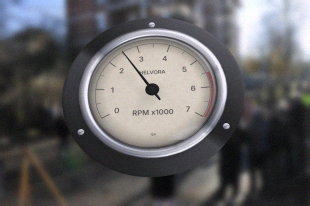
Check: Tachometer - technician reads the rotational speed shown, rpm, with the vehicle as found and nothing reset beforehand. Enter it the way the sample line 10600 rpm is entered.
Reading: 2500 rpm
